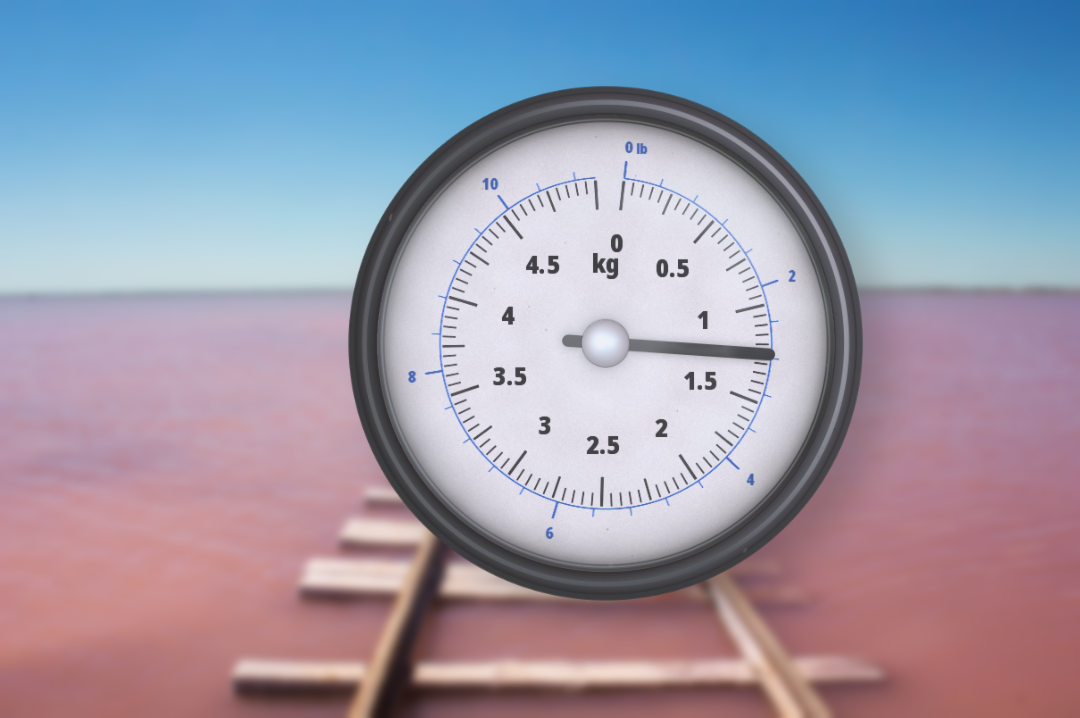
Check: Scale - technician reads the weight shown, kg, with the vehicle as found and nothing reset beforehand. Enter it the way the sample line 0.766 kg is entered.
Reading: 1.25 kg
